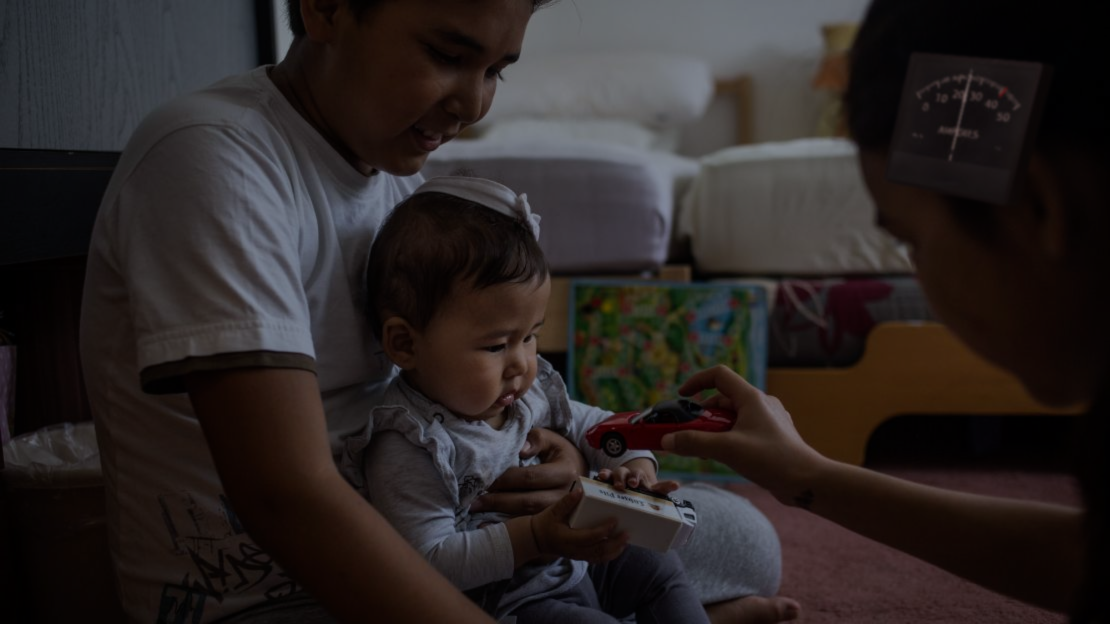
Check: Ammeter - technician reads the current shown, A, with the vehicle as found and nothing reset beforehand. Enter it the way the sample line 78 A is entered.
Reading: 25 A
